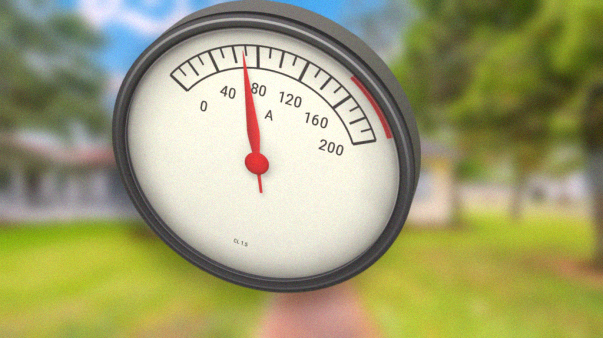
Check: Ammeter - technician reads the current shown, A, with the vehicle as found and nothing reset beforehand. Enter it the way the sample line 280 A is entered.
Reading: 70 A
